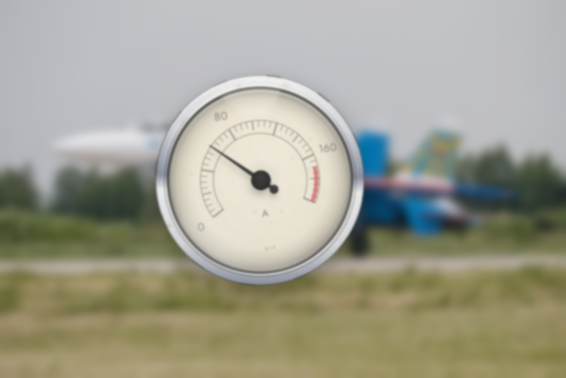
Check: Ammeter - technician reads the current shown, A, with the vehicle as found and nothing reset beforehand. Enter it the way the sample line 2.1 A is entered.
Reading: 60 A
